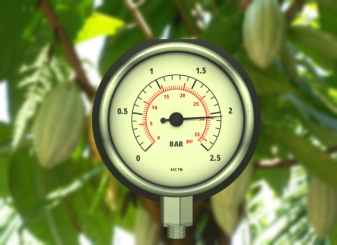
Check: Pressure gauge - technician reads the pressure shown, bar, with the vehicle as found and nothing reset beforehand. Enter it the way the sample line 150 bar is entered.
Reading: 2.05 bar
